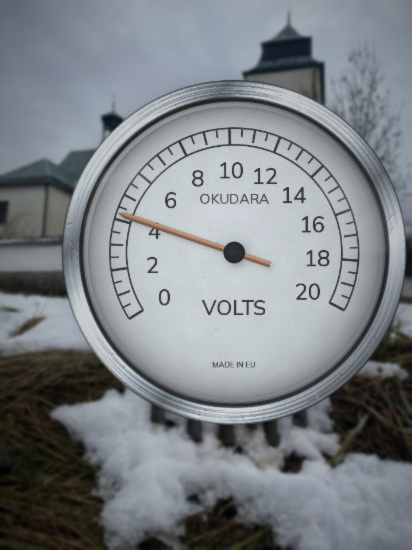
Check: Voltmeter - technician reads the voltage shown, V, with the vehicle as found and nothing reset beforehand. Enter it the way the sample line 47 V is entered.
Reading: 4.25 V
